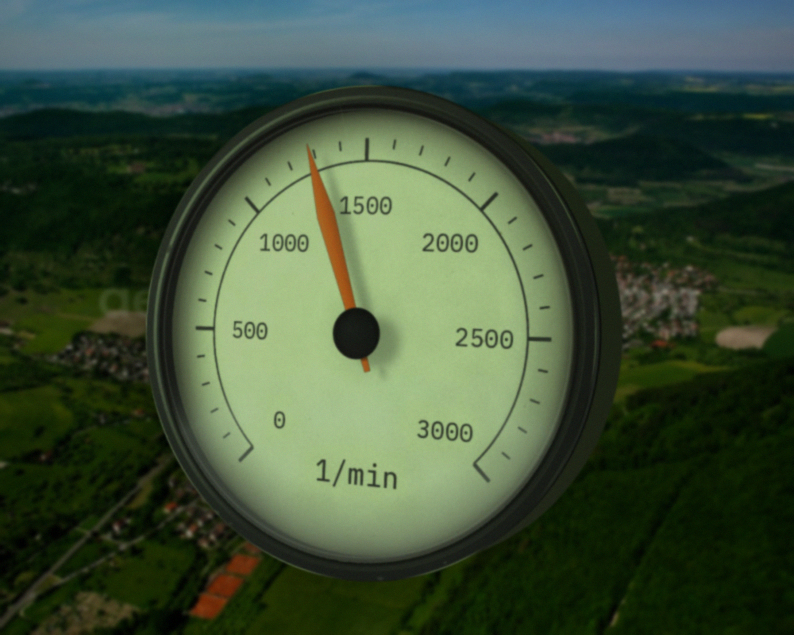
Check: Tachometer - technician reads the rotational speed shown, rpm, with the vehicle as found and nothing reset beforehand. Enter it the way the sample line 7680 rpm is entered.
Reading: 1300 rpm
